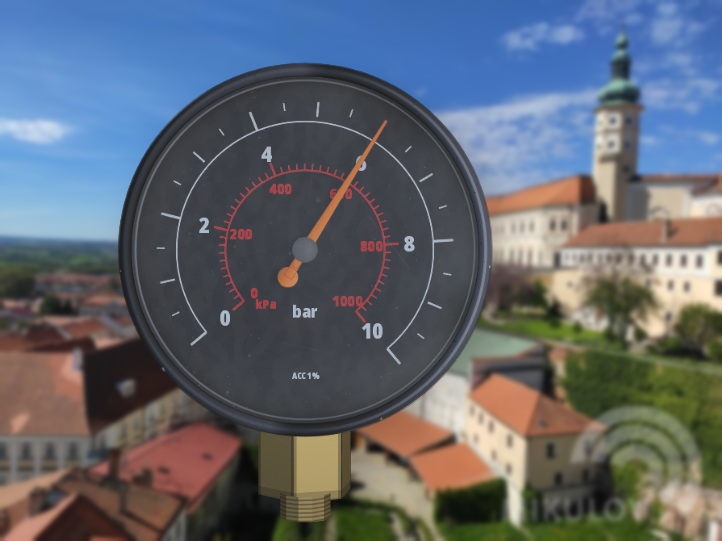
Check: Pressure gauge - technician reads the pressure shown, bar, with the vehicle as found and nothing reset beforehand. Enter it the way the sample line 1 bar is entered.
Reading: 6 bar
